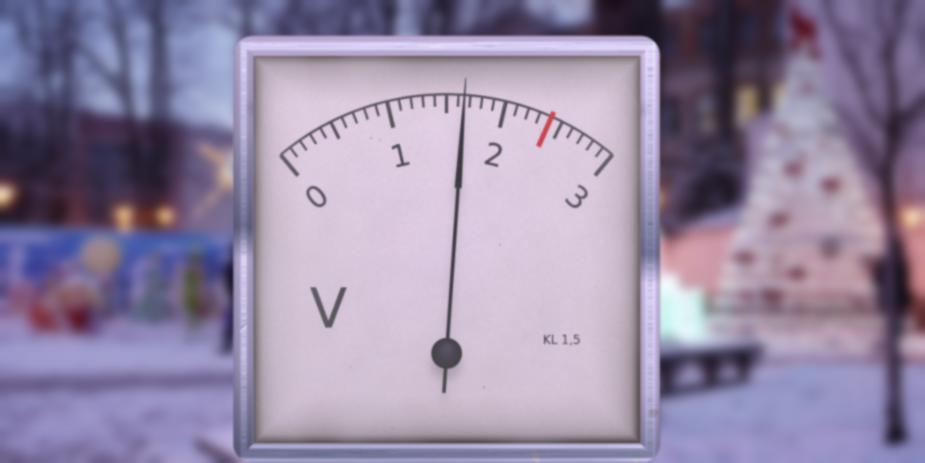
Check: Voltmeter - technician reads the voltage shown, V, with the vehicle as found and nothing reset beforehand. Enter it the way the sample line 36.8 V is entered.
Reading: 1.65 V
